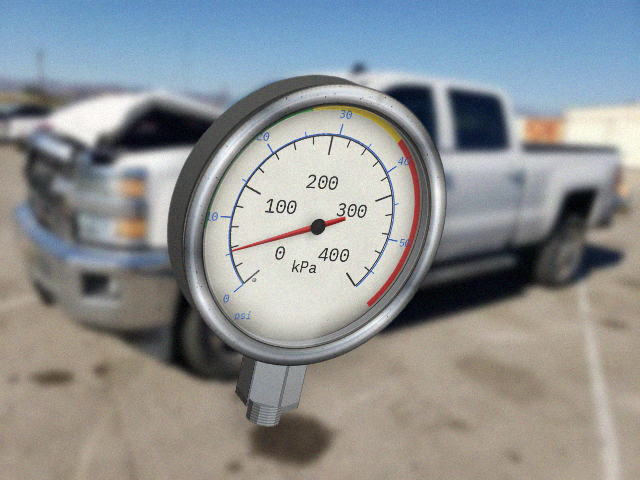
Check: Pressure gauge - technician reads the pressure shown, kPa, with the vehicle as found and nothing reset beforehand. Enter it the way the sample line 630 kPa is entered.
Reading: 40 kPa
